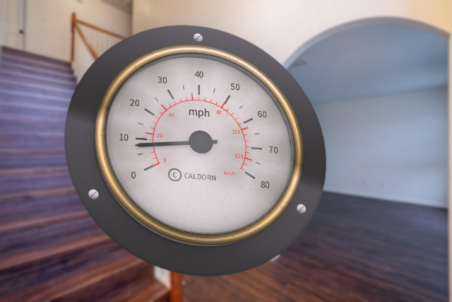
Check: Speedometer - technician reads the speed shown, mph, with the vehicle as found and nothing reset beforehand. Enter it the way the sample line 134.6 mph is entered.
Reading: 7.5 mph
